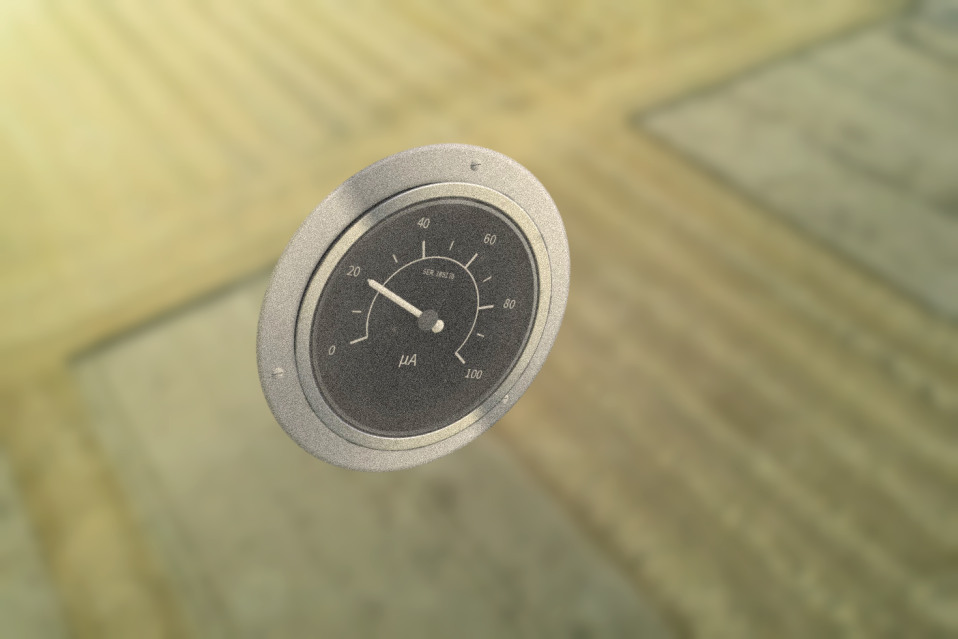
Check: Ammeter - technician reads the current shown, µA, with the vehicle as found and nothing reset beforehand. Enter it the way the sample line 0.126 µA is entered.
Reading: 20 µA
